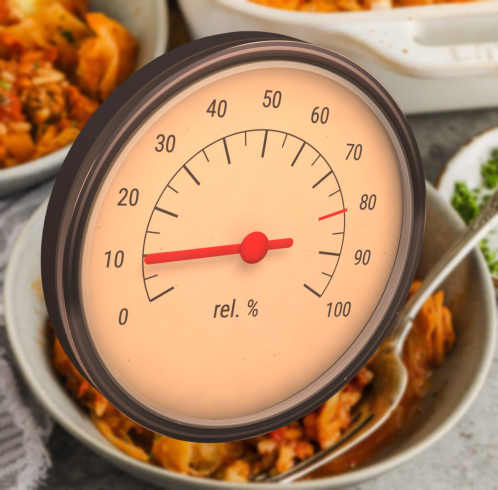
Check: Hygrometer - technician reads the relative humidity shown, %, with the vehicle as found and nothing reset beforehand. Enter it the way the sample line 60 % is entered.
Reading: 10 %
